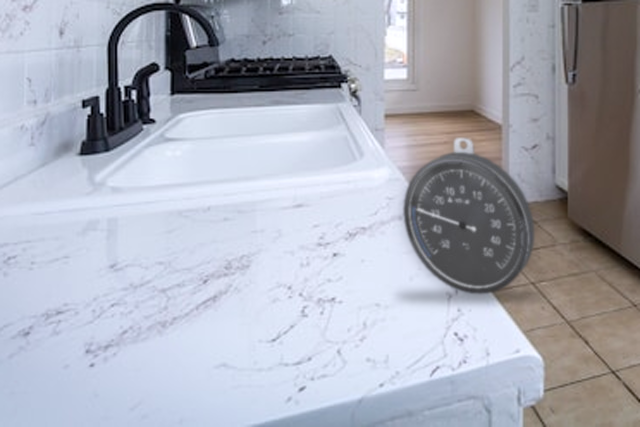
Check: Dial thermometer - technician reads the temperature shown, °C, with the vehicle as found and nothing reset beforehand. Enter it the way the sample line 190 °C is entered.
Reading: -30 °C
